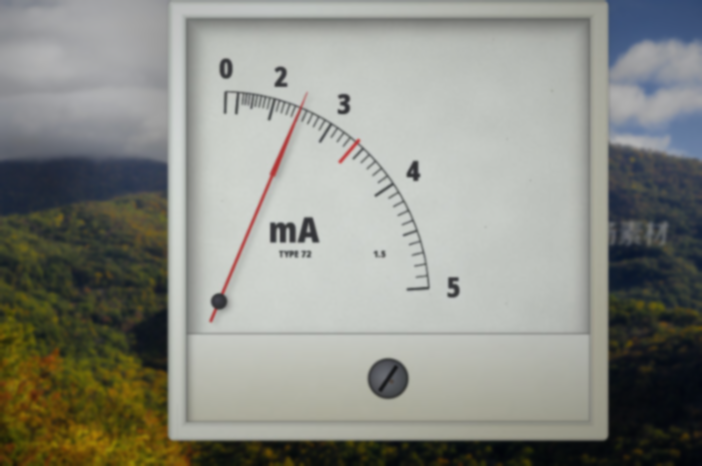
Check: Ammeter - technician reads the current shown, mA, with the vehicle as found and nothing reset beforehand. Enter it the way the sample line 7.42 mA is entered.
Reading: 2.5 mA
